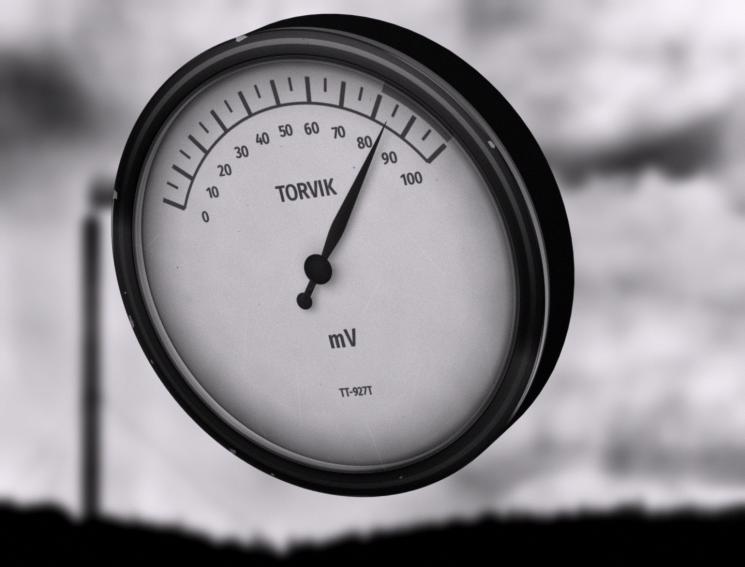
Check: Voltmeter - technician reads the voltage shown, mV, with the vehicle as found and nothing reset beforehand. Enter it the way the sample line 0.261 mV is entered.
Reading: 85 mV
